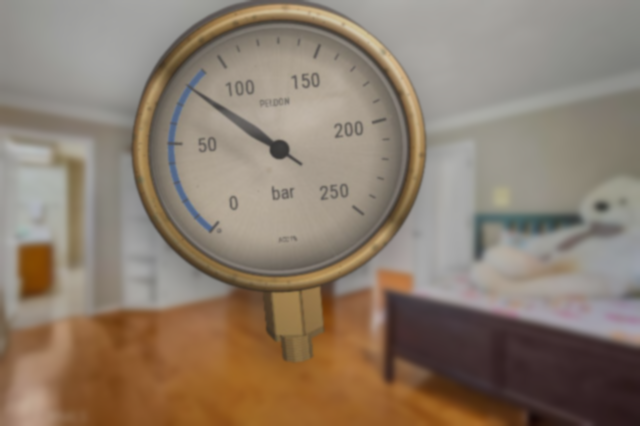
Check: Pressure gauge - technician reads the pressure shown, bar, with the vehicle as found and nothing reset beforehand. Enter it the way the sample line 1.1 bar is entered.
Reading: 80 bar
